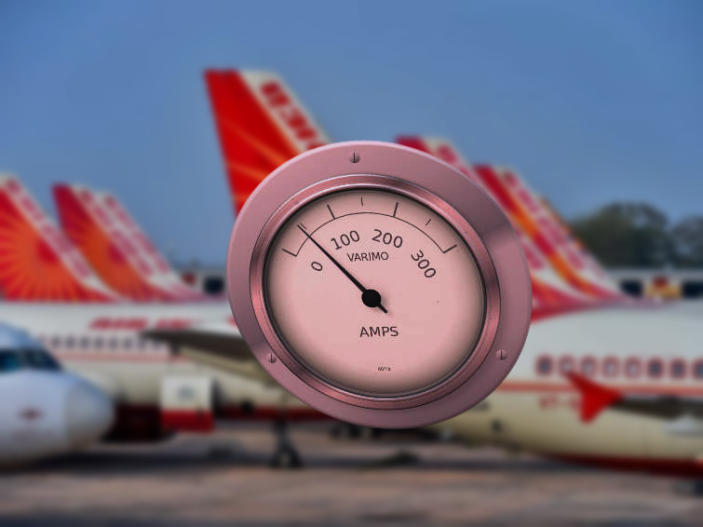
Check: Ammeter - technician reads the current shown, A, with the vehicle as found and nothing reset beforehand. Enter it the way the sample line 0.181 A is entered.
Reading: 50 A
